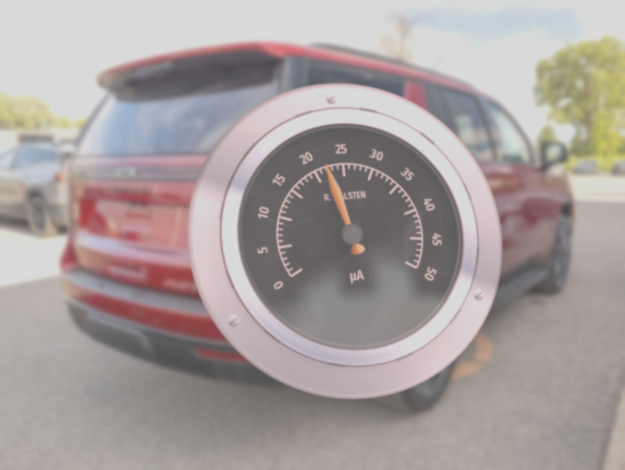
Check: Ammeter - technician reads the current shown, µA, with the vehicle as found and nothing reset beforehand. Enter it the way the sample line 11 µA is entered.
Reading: 22 µA
